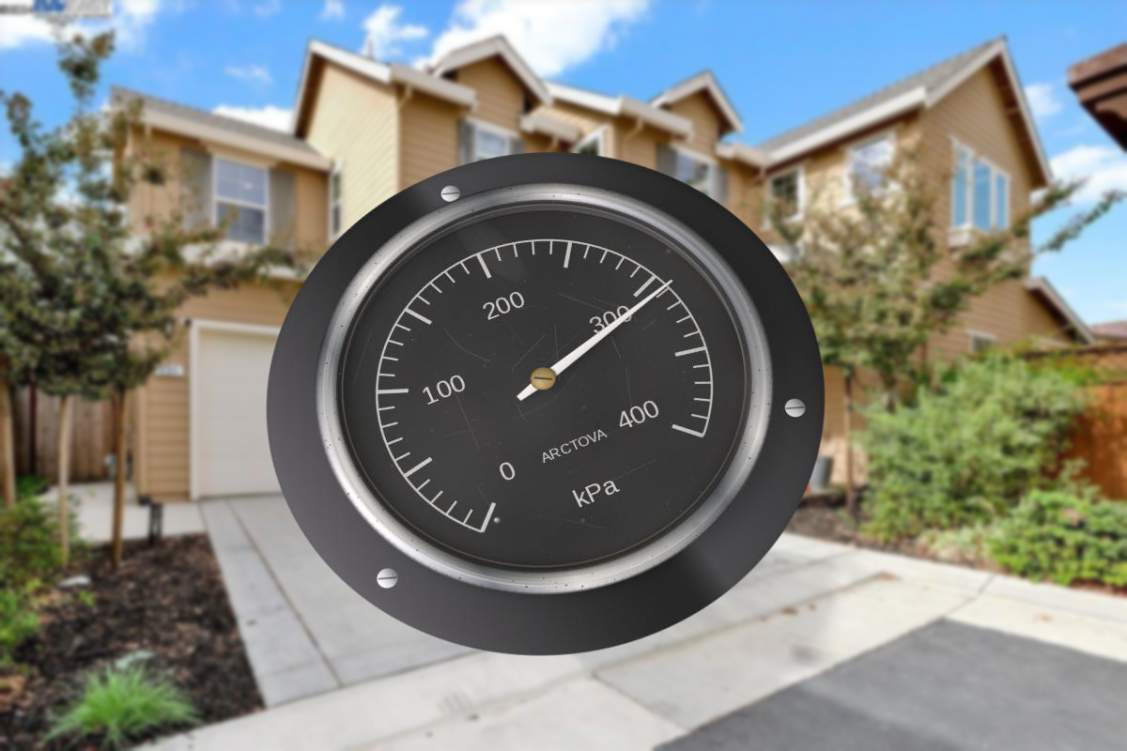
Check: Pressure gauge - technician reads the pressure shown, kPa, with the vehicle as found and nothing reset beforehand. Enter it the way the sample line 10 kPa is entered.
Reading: 310 kPa
